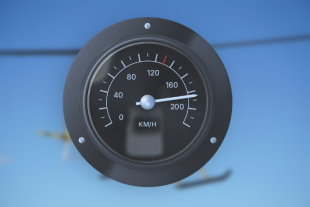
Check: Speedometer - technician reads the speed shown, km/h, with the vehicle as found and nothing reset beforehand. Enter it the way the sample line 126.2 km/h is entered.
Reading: 185 km/h
